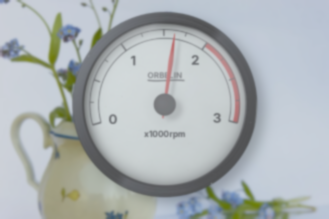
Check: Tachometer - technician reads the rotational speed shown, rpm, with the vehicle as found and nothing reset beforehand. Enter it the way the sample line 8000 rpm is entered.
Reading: 1625 rpm
